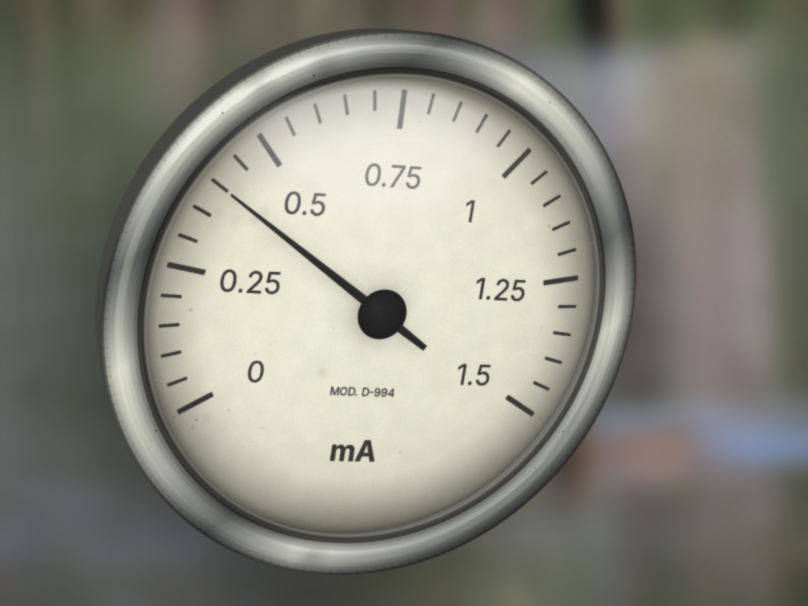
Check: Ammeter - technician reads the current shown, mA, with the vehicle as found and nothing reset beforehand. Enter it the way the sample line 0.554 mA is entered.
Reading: 0.4 mA
